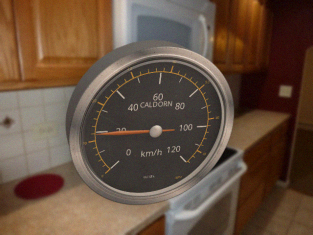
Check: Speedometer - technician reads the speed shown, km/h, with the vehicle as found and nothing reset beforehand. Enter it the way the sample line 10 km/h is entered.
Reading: 20 km/h
